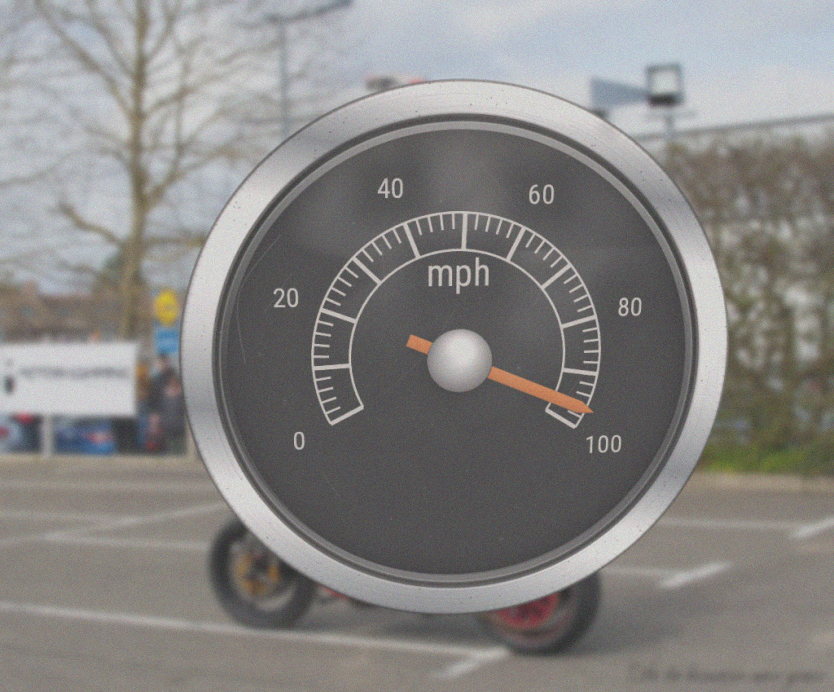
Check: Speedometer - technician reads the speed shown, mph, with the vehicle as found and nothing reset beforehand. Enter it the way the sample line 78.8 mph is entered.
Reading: 96 mph
